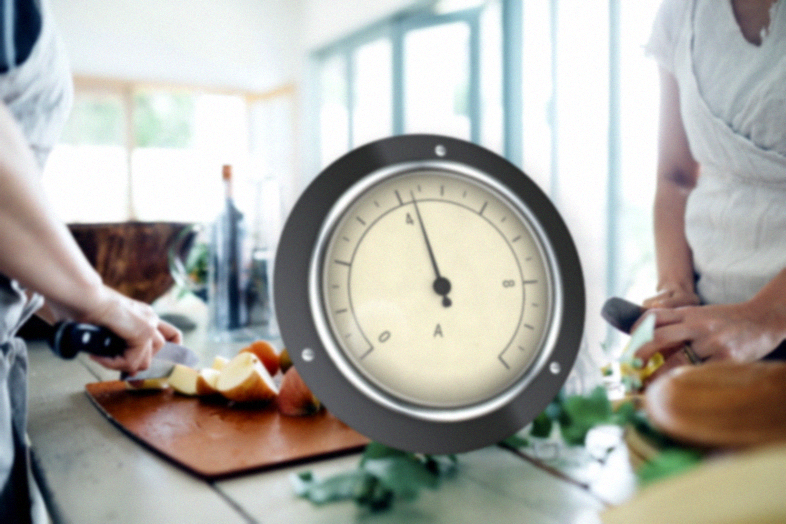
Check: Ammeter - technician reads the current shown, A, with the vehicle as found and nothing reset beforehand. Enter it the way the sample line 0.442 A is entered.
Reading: 4.25 A
